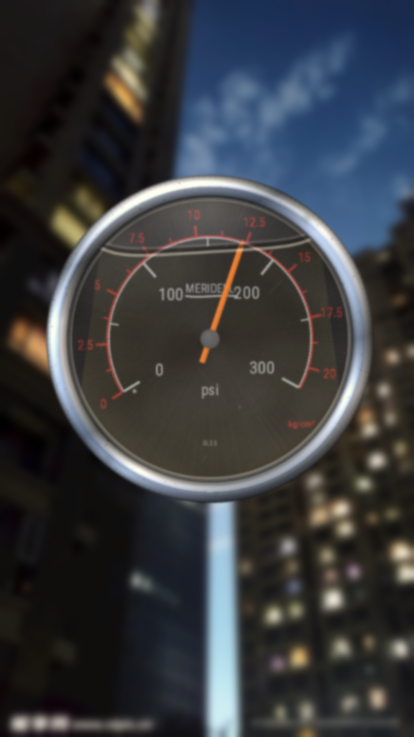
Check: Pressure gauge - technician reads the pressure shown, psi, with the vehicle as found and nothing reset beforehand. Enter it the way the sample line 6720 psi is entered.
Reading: 175 psi
